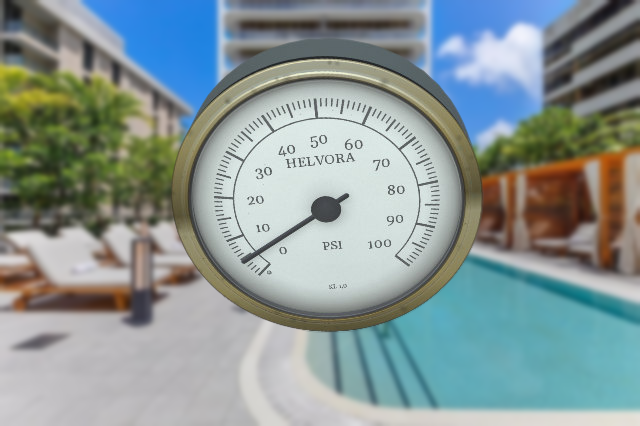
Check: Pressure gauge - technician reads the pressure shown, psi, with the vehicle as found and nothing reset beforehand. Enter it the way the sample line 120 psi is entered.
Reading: 5 psi
